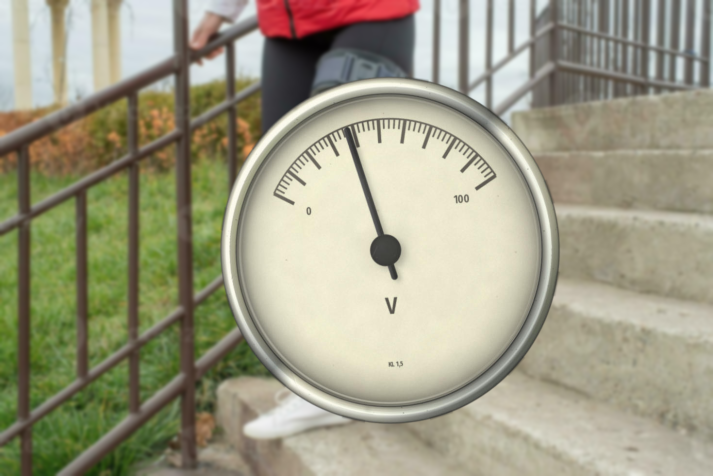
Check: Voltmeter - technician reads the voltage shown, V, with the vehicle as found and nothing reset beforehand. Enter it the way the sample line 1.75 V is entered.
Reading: 38 V
